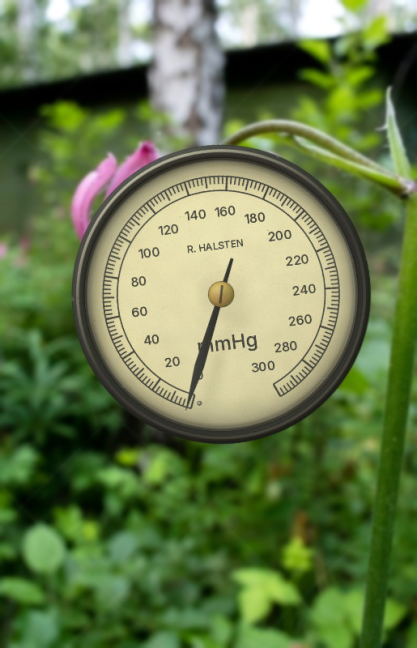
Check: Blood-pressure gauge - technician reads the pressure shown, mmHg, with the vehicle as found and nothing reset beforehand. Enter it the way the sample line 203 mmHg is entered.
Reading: 2 mmHg
